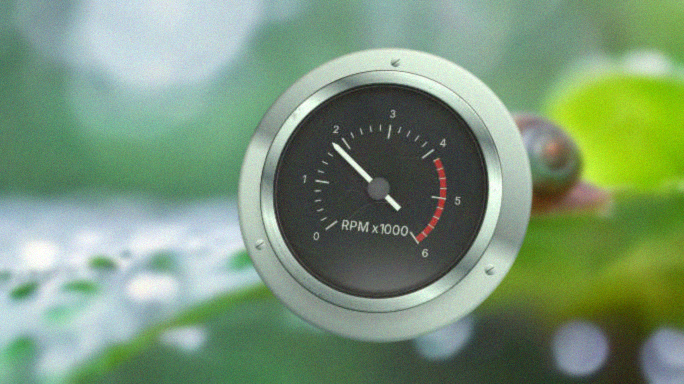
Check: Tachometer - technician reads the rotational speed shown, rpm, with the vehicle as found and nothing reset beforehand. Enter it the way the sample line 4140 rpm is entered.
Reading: 1800 rpm
